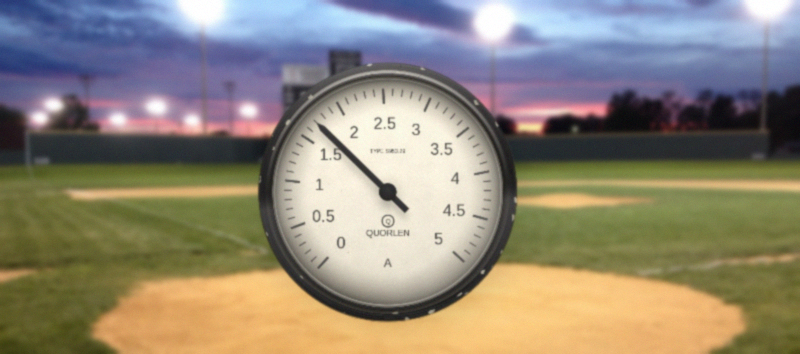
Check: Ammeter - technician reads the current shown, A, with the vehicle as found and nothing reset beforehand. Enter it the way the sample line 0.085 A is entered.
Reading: 1.7 A
